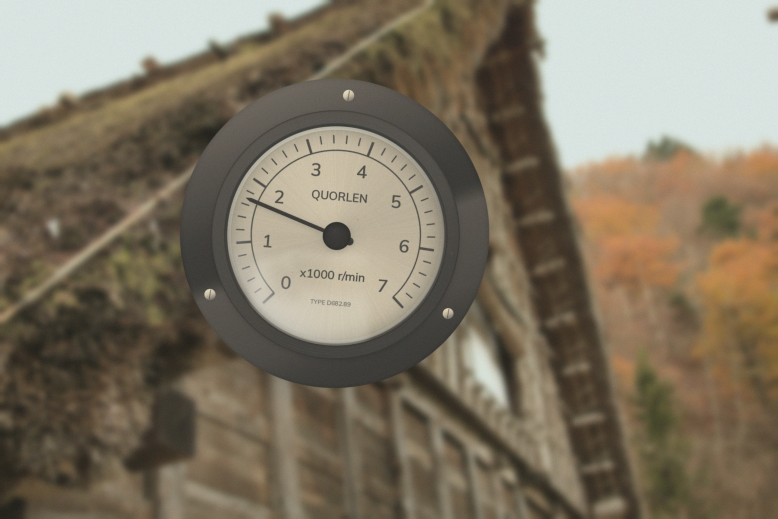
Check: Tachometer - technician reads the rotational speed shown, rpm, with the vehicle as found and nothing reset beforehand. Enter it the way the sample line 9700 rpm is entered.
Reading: 1700 rpm
